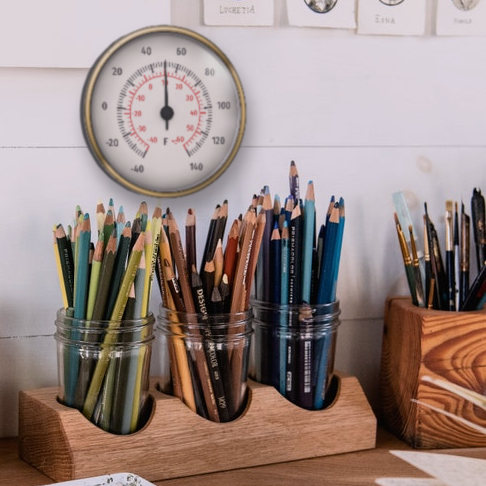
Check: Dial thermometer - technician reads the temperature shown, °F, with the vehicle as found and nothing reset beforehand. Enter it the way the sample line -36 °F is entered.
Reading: 50 °F
